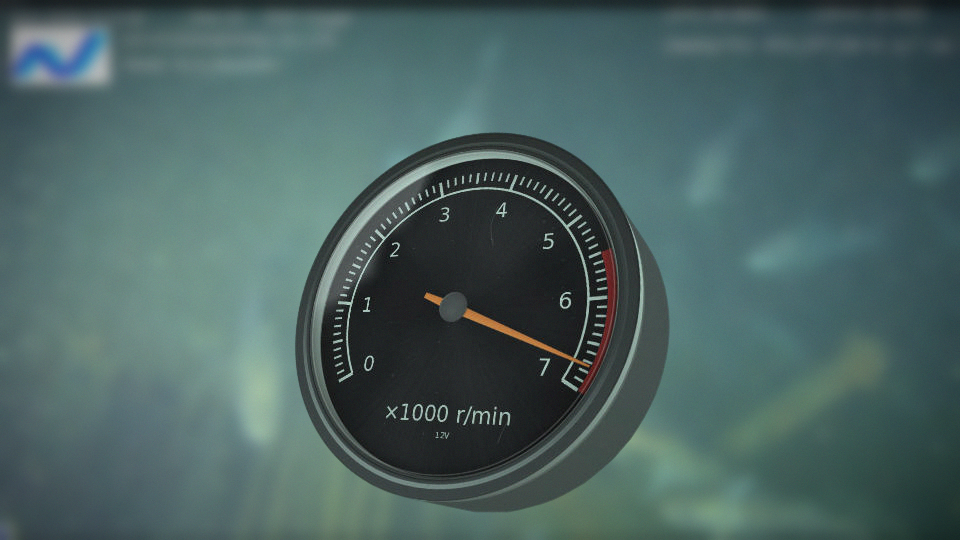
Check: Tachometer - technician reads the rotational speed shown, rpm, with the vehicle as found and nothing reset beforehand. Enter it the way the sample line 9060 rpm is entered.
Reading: 6750 rpm
